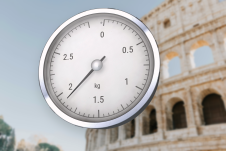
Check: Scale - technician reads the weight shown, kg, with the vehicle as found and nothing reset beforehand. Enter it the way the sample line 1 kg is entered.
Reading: 1.9 kg
